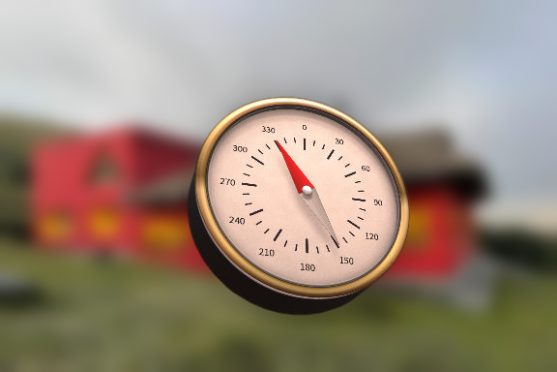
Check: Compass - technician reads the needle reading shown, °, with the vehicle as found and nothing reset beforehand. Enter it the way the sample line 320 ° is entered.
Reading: 330 °
